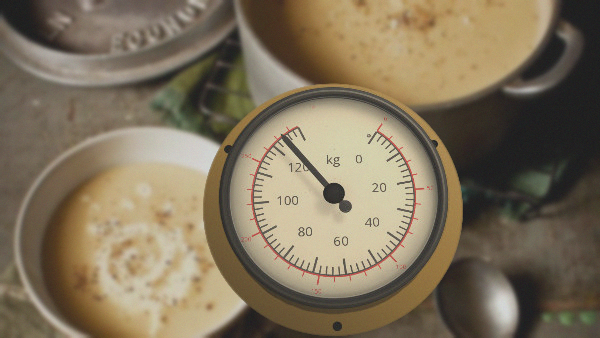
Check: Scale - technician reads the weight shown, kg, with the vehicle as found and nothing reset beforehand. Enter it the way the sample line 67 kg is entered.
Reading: 124 kg
